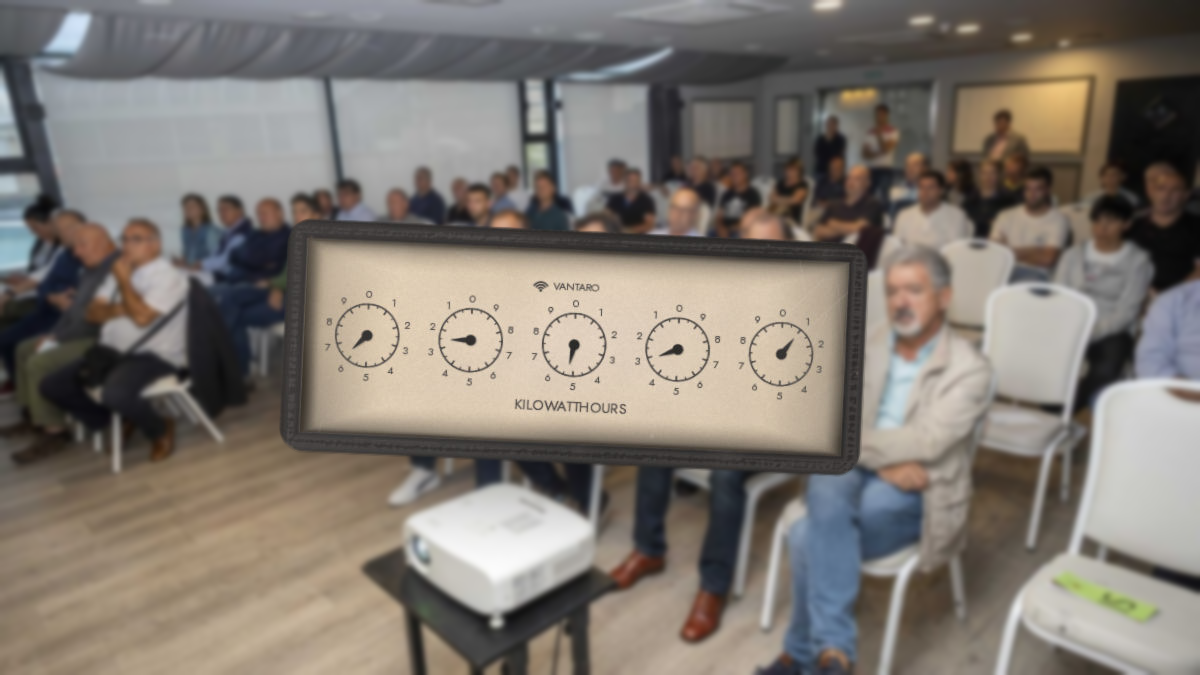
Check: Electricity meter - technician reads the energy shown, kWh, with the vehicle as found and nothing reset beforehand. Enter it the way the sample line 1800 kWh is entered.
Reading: 62531 kWh
